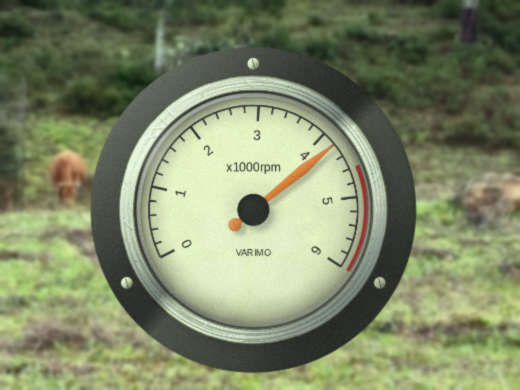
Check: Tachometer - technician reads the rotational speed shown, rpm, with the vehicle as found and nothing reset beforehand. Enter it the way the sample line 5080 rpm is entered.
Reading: 4200 rpm
